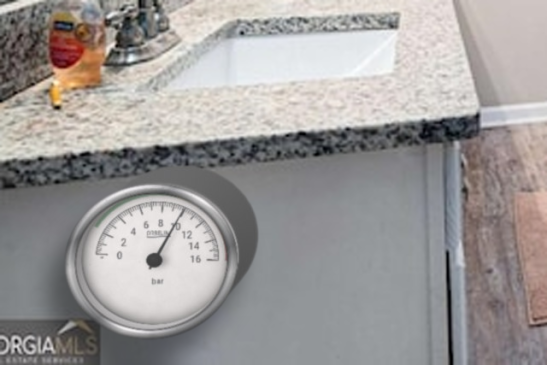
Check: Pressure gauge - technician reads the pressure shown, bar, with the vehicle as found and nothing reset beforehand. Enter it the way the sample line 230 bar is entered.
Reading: 10 bar
